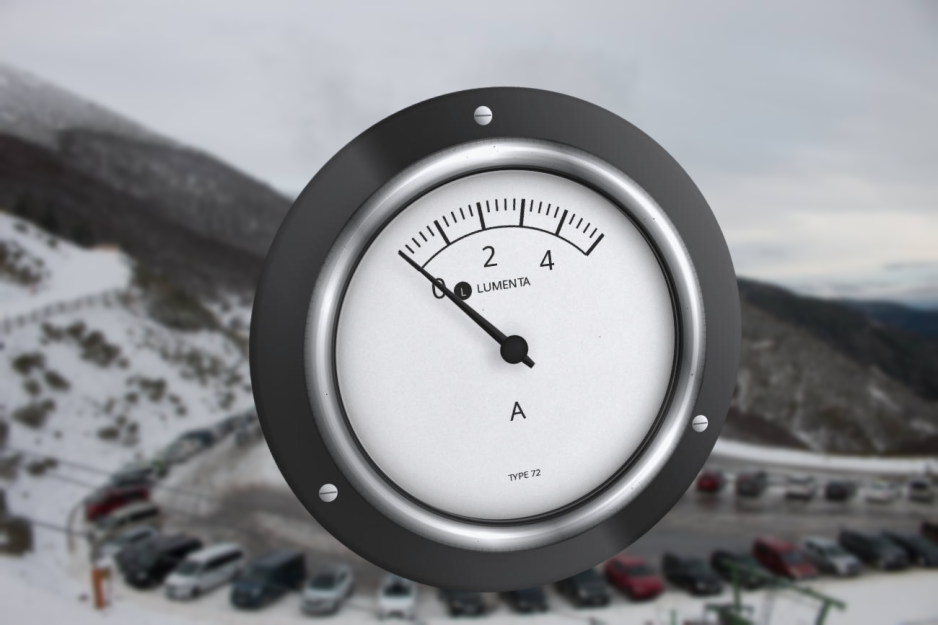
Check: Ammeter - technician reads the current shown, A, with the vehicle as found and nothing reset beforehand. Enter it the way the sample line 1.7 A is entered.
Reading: 0 A
